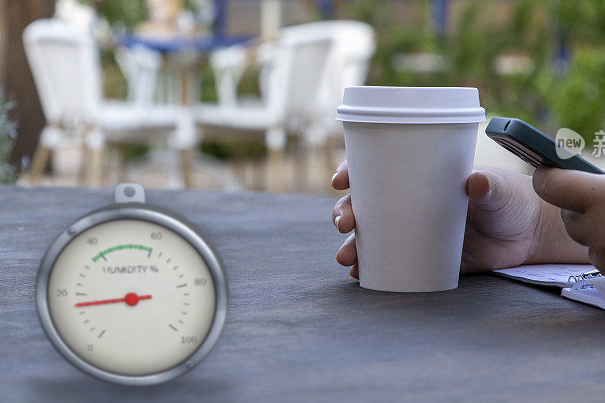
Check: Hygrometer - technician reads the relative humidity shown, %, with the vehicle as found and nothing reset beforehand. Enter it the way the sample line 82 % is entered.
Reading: 16 %
